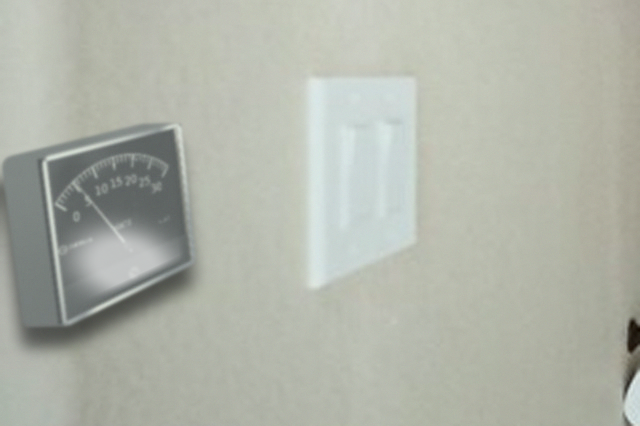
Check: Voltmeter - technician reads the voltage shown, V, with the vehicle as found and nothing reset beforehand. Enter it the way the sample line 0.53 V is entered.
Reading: 5 V
